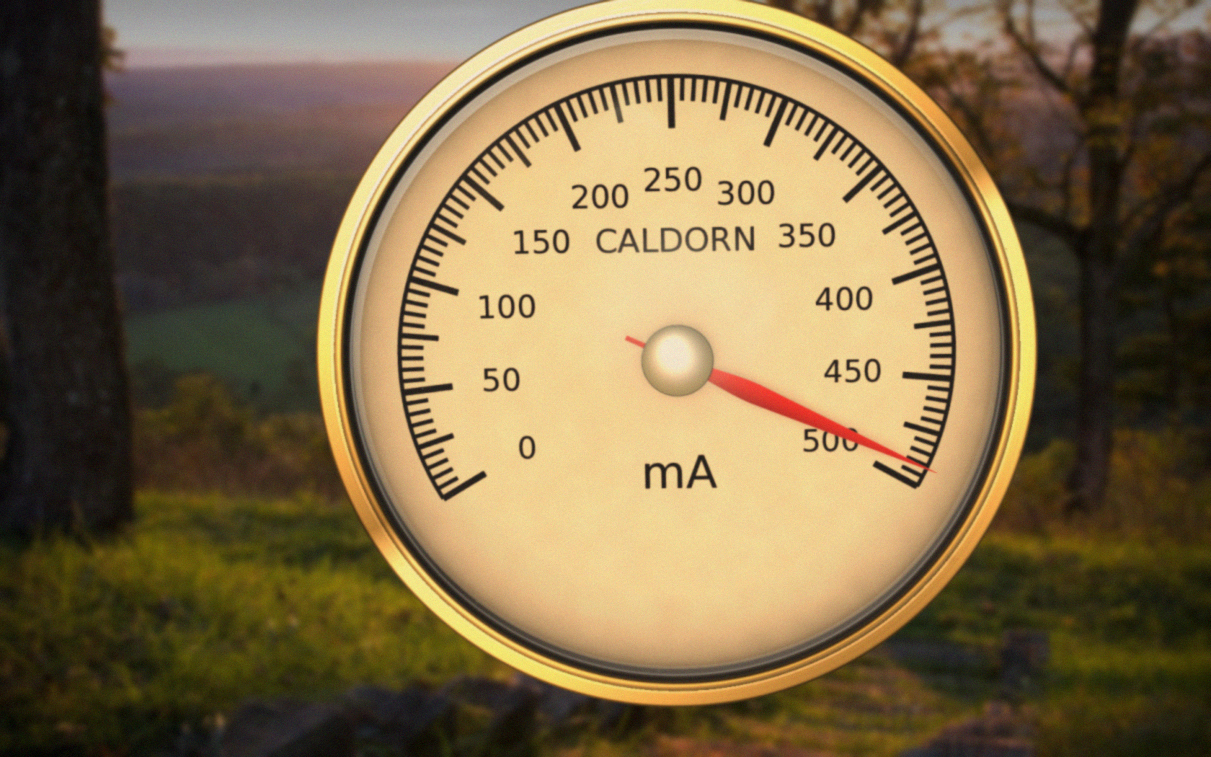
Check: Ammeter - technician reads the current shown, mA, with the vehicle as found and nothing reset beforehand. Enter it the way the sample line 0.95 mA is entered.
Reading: 490 mA
